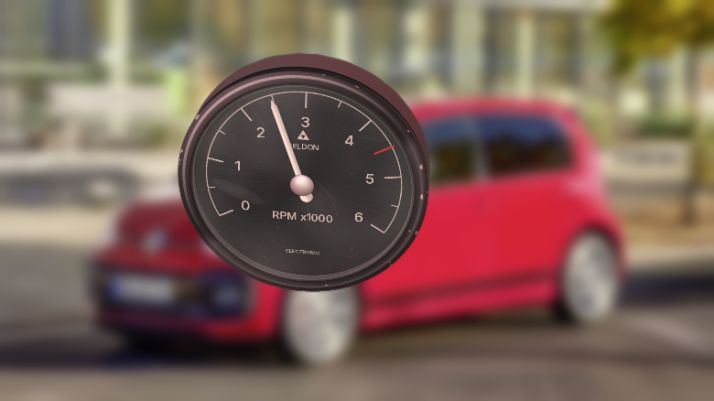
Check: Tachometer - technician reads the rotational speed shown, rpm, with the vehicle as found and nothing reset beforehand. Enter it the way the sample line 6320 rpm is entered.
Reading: 2500 rpm
